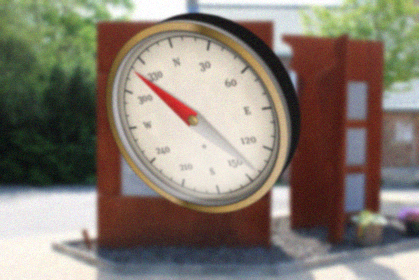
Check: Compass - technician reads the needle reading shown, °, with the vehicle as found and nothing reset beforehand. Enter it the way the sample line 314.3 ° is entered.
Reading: 320 °
